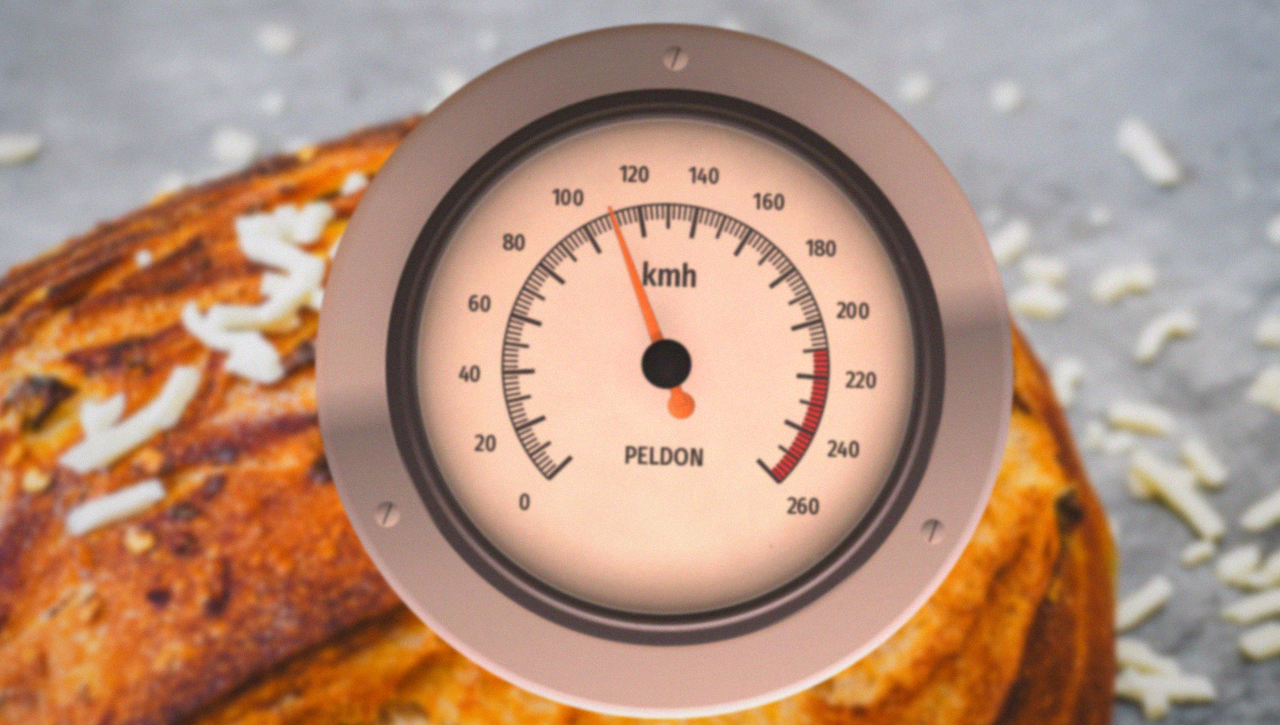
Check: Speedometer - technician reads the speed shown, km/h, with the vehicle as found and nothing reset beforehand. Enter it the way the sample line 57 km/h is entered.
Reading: 110 km/h
